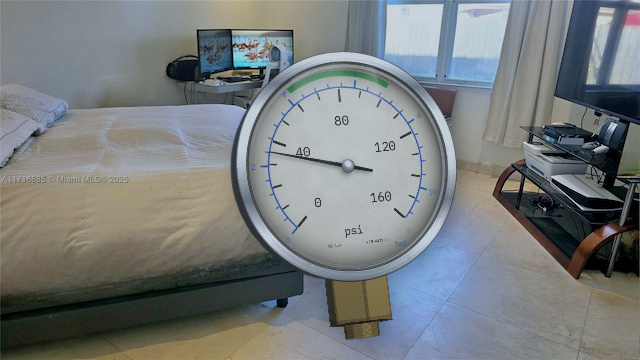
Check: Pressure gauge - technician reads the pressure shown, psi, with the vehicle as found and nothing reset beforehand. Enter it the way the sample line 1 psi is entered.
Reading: 35 psi
